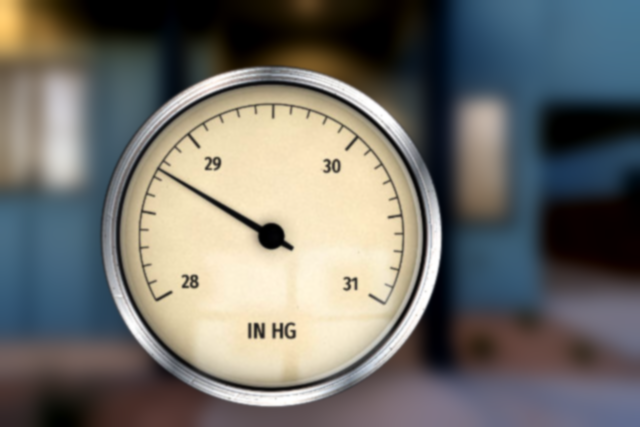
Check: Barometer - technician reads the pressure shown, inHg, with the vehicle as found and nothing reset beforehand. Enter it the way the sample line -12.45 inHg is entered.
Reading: 28.75 inHg
